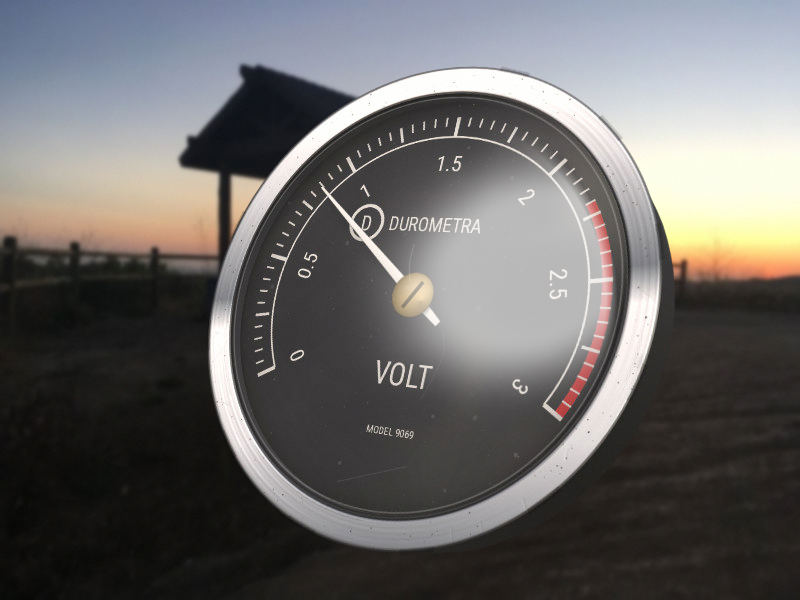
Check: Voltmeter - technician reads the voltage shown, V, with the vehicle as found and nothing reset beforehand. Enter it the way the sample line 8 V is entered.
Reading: 0.85 V
